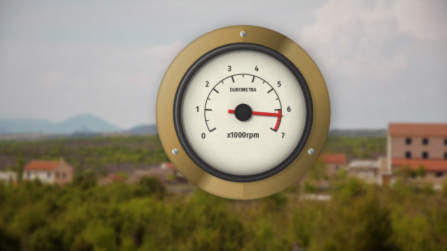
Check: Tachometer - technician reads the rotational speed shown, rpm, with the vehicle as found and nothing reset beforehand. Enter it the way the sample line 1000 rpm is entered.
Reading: 6250 rpm
